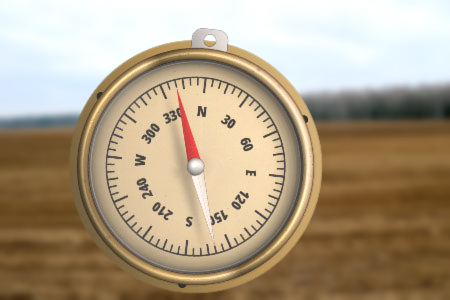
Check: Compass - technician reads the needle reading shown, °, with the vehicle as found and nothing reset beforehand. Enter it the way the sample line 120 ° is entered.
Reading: 340 °
